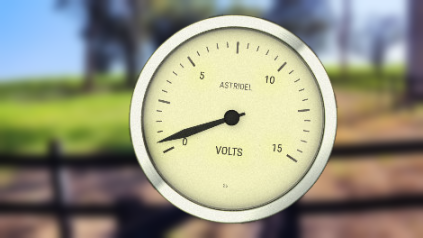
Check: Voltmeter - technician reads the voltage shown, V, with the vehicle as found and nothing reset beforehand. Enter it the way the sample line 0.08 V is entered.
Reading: 0.5 V
